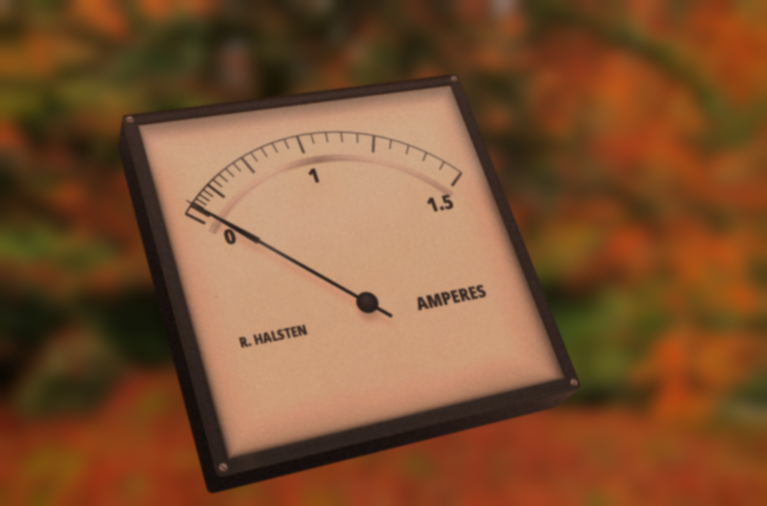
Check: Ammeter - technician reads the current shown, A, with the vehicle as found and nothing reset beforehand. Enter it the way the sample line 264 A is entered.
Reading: 0.25 A
